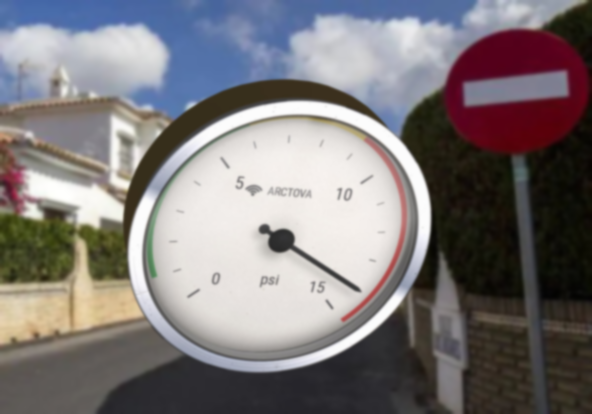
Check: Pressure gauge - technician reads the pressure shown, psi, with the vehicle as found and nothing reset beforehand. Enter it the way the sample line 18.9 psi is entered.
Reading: 14 psi
